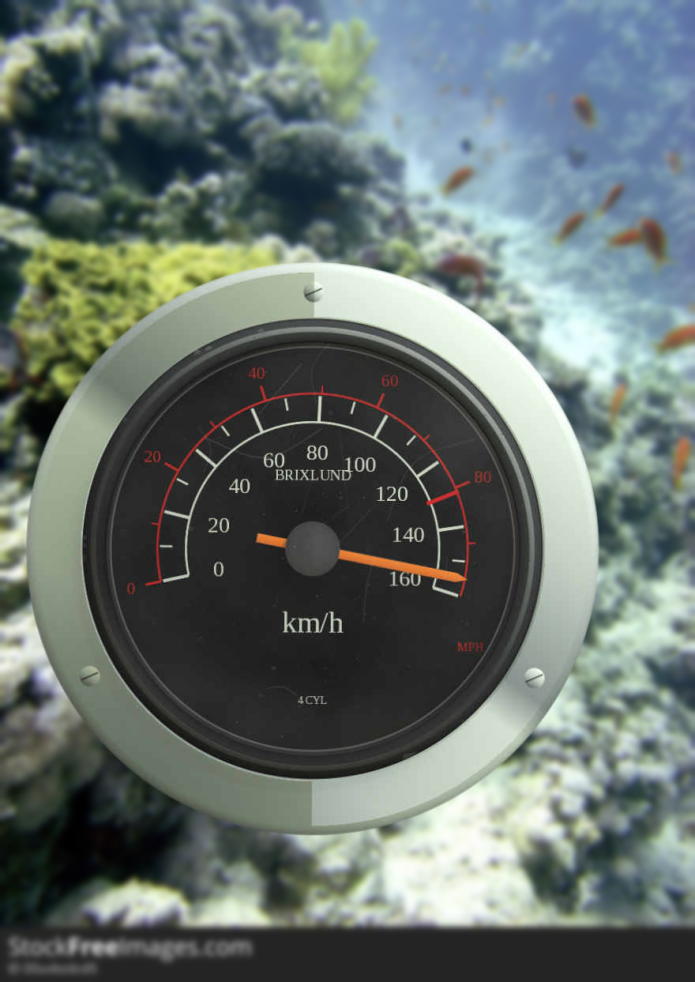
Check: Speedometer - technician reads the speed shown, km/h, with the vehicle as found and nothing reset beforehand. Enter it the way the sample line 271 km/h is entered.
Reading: 155 km/h
